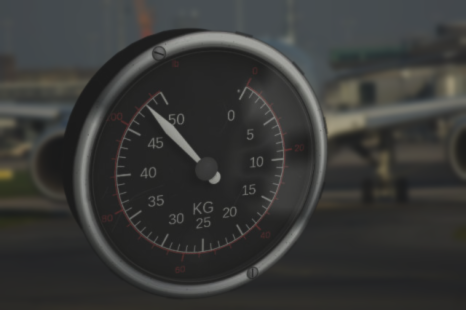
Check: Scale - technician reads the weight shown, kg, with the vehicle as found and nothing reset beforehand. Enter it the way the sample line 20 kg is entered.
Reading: 48 kg
